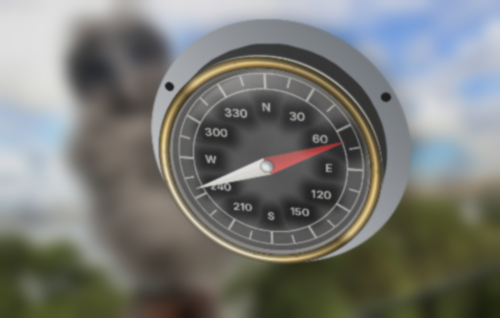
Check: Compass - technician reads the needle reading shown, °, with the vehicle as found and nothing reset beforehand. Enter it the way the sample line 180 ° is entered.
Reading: 67.5 °
